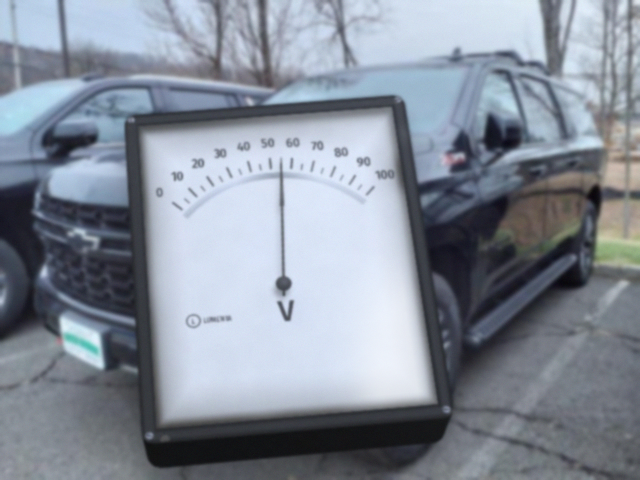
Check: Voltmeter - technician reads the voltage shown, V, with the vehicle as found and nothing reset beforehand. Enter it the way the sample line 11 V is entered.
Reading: 55 V
